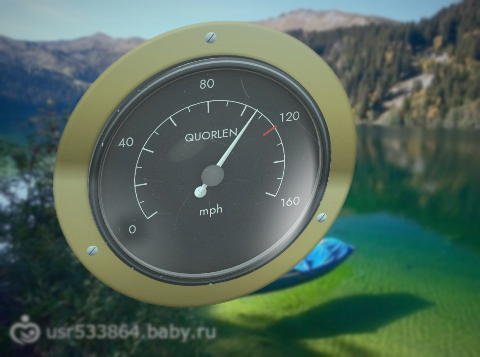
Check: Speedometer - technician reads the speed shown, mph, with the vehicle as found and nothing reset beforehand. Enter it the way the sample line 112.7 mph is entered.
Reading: 105 mph
